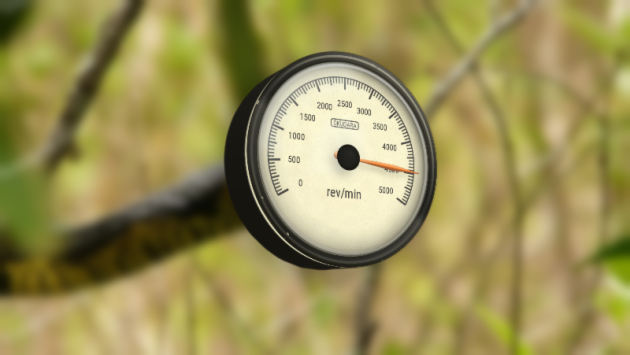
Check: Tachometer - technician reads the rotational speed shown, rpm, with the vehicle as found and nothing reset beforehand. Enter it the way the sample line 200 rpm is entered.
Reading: 4500 rpm
